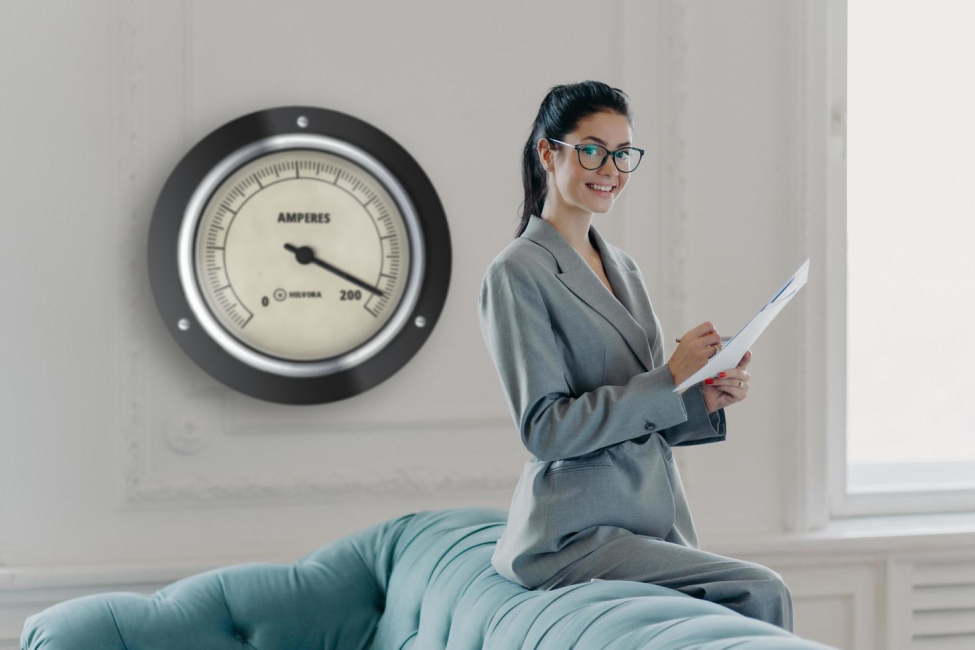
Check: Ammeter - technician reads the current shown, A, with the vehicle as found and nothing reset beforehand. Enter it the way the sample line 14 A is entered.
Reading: 190 A
